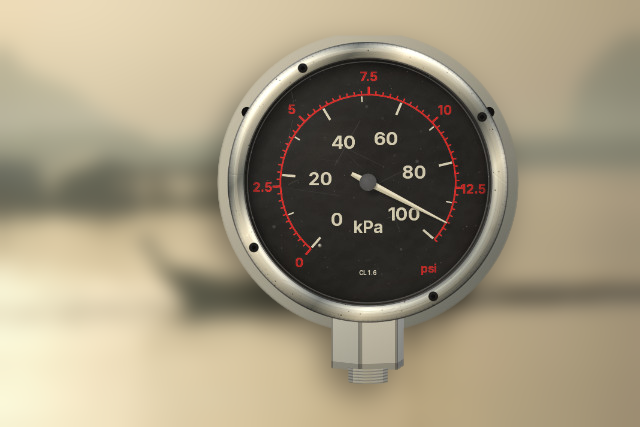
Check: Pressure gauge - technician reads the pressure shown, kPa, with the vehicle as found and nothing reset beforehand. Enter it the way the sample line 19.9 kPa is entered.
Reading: 95 kPa
